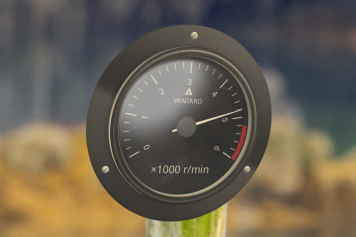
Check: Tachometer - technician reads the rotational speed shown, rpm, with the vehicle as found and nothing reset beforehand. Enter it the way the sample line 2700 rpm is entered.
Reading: 4800 rpm
